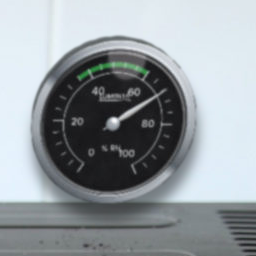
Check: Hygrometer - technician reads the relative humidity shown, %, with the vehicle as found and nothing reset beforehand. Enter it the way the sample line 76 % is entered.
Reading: 68 %
